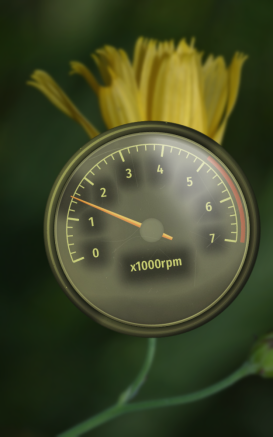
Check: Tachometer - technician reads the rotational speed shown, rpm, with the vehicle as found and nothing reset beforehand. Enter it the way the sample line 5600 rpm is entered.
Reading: 1500 rpm
